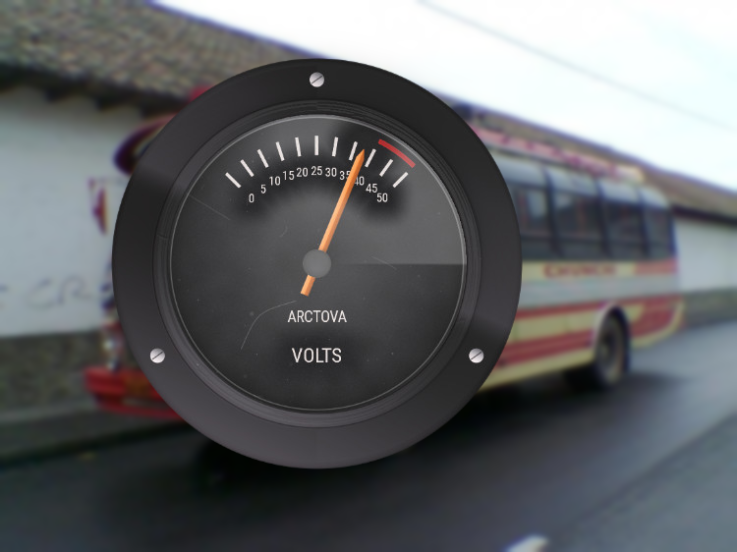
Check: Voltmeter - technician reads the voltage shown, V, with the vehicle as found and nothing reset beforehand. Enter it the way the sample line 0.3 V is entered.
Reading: 37.5 V
